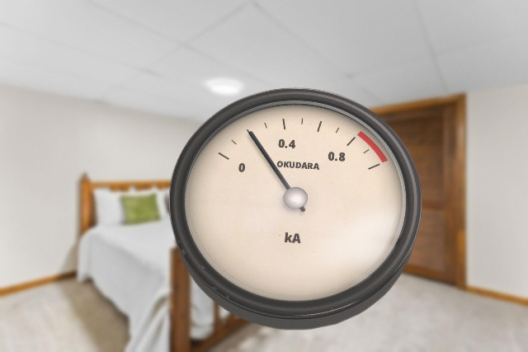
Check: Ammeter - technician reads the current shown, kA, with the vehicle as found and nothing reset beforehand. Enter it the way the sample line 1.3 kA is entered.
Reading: 0.2 kA
